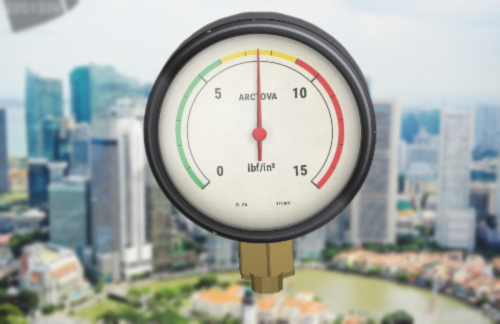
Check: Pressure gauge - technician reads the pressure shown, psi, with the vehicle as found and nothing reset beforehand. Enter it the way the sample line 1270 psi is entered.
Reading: 7.5 psi
